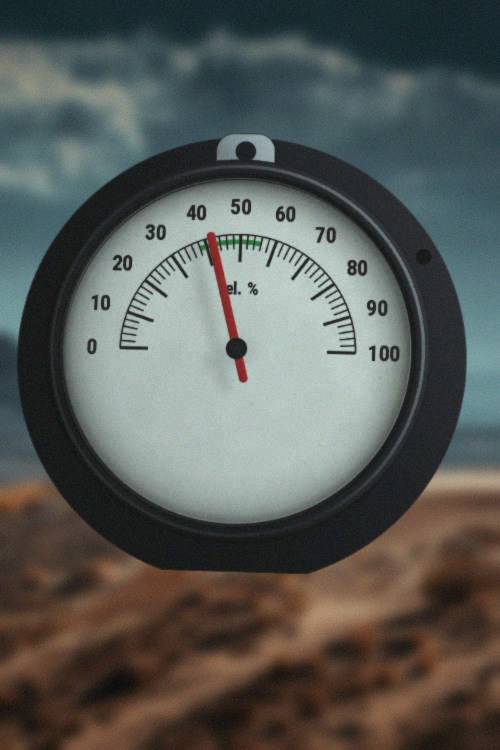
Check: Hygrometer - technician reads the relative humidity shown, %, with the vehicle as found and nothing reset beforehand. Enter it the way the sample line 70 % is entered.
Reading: 42 %
